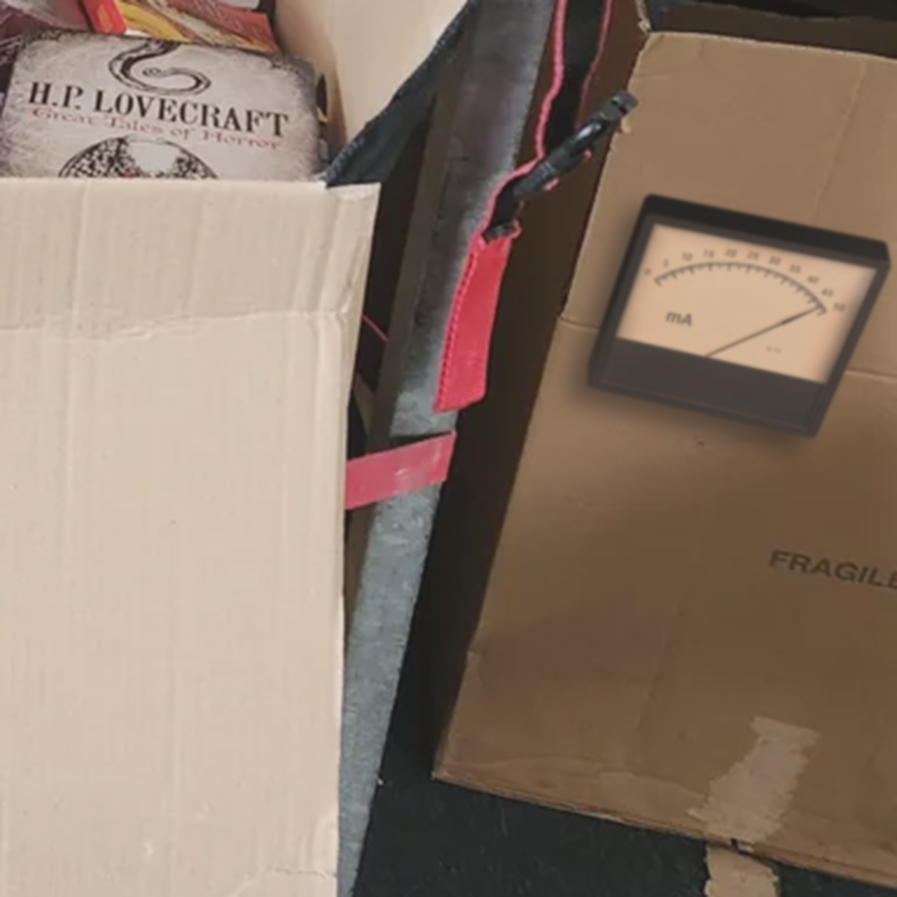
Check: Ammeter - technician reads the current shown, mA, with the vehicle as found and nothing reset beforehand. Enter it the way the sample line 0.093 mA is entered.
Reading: 47.5 mA
